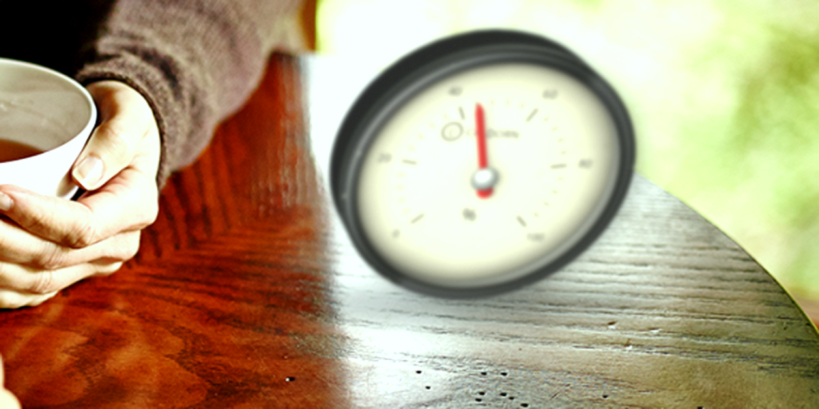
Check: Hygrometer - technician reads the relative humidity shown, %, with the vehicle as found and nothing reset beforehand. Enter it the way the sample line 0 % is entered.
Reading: 44 %
